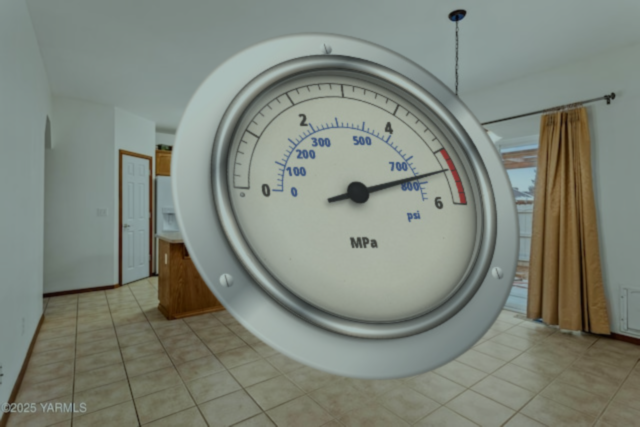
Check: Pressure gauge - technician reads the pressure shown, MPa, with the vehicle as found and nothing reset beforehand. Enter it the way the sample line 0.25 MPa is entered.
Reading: 5.4 MPa
